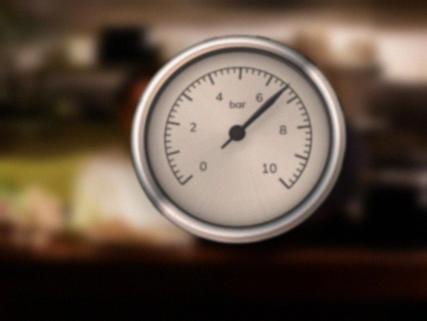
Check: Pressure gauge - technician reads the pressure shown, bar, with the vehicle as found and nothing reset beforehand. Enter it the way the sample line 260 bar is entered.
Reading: 6.6 bar
